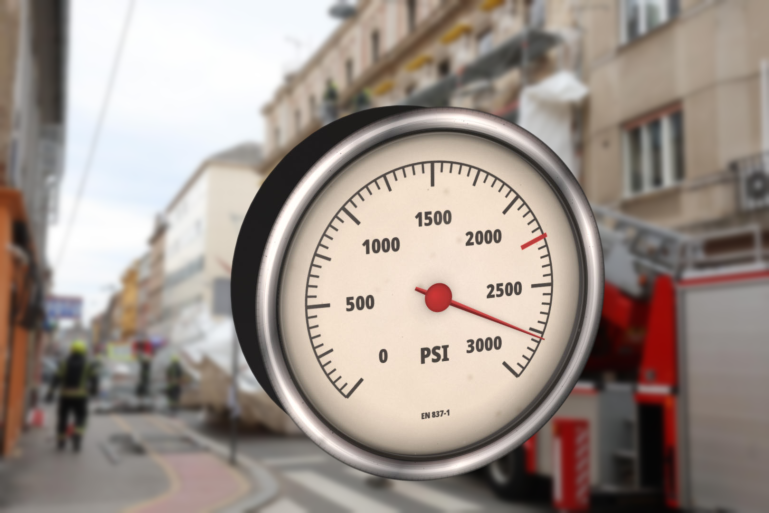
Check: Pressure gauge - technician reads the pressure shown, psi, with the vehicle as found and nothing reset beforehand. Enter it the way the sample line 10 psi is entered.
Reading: 2775 psi
